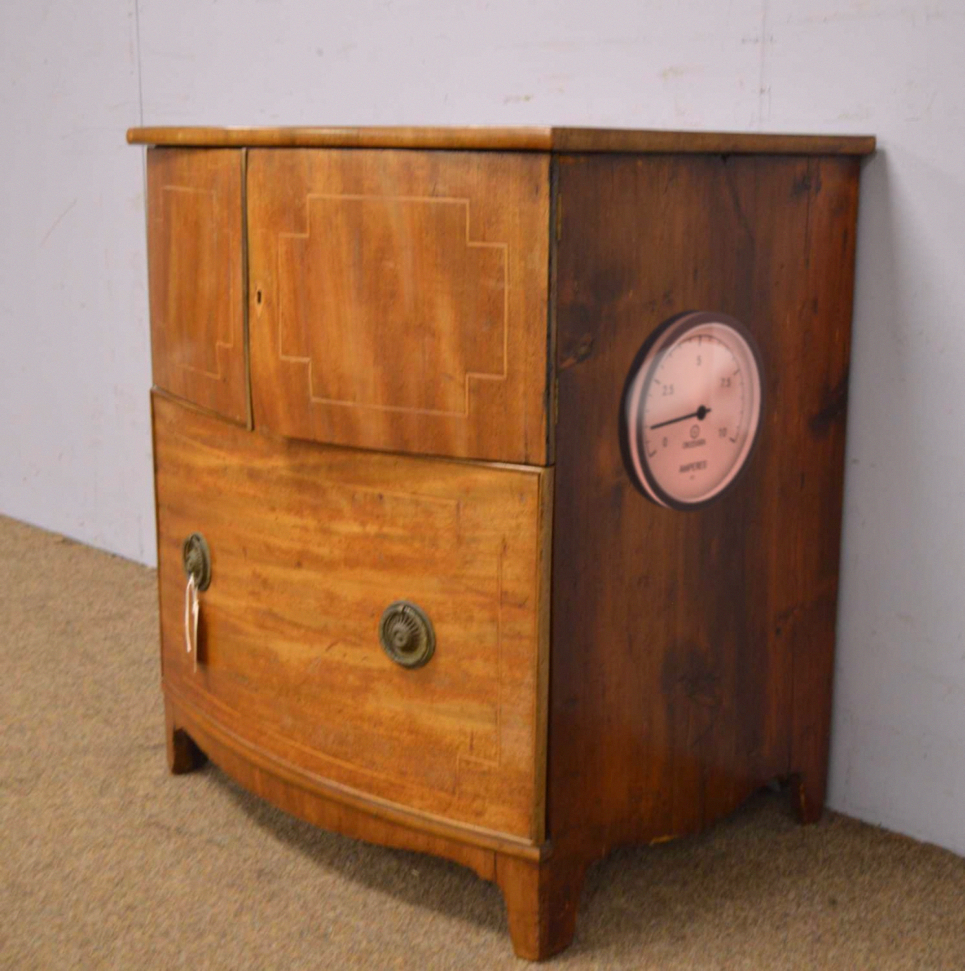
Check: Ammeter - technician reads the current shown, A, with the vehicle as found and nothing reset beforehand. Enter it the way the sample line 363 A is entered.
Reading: 1 A
